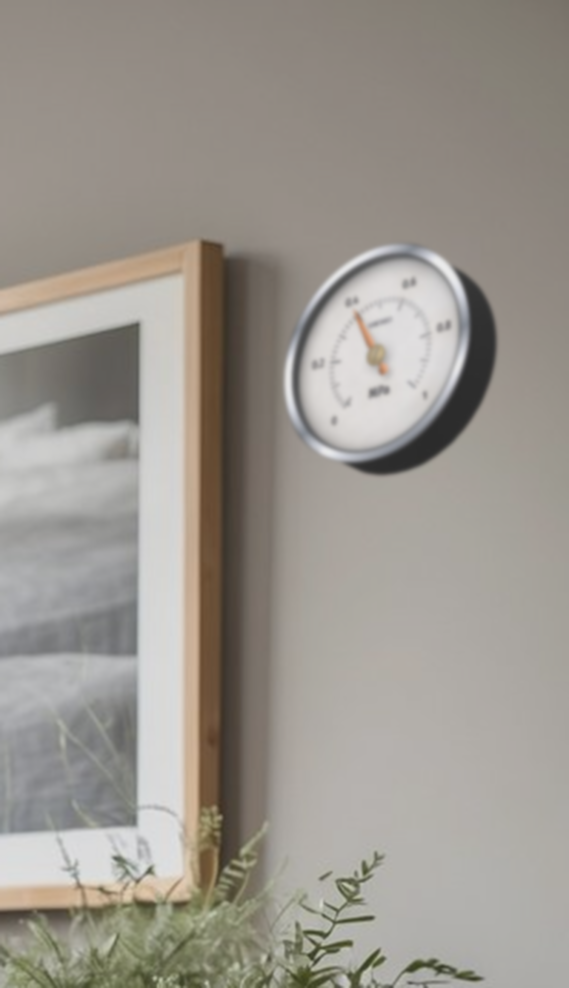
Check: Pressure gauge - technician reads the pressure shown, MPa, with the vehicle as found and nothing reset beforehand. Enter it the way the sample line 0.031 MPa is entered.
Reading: 0.4 MPa
